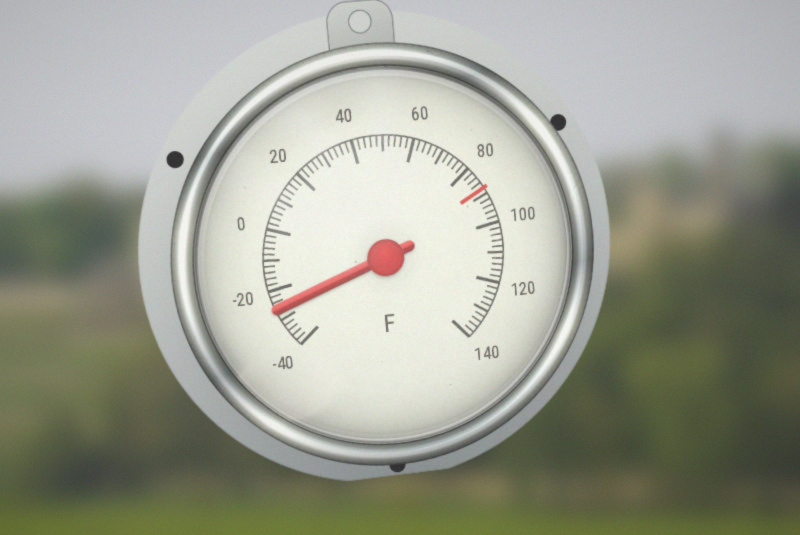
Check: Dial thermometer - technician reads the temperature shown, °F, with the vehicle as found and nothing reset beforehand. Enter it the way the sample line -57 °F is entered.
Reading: -26 °F
